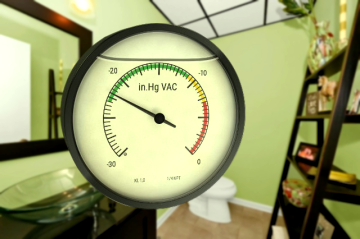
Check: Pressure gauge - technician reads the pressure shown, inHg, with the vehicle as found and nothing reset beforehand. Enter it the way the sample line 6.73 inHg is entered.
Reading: -22 inHg
